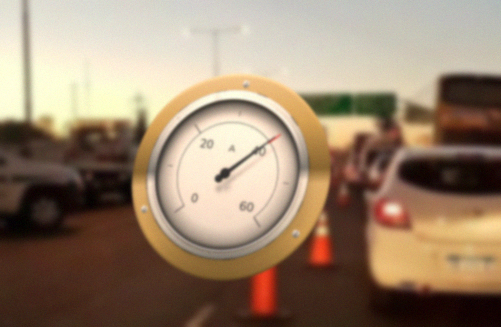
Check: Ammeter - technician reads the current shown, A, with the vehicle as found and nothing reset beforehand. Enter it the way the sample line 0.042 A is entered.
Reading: 40 A
